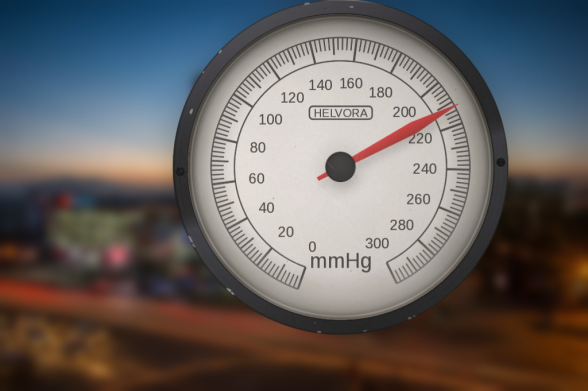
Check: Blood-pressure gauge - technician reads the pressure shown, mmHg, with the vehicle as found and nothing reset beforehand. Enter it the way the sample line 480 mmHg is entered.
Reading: 212 mmHg
